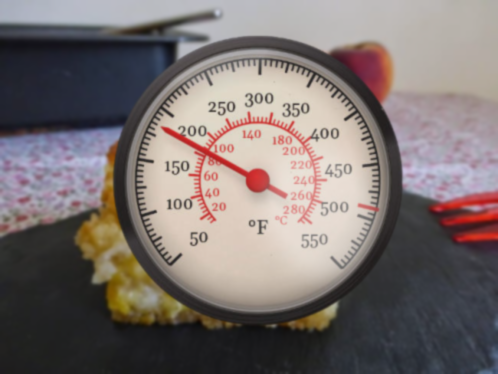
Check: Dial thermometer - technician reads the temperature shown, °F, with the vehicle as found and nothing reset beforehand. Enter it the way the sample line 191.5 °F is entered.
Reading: 185 °F
